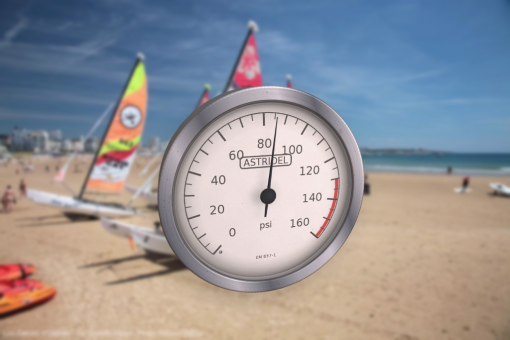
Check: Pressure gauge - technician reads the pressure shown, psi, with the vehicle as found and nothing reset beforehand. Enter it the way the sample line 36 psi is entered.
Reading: 85 psi
